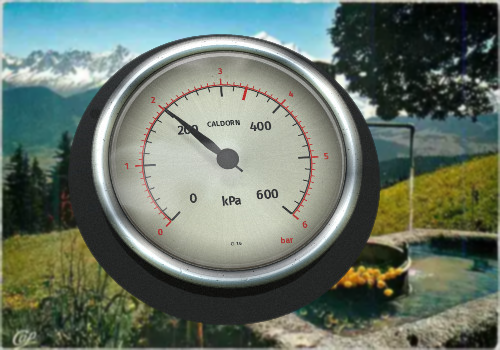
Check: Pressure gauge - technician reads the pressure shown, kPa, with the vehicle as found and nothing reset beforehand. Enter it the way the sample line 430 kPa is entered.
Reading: 200 kPa
